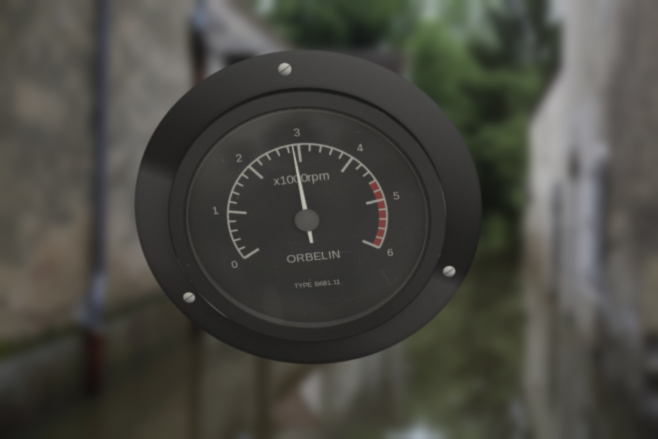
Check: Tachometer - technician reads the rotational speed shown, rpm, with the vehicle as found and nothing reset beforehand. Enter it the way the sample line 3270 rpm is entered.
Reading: 2900 rpm
